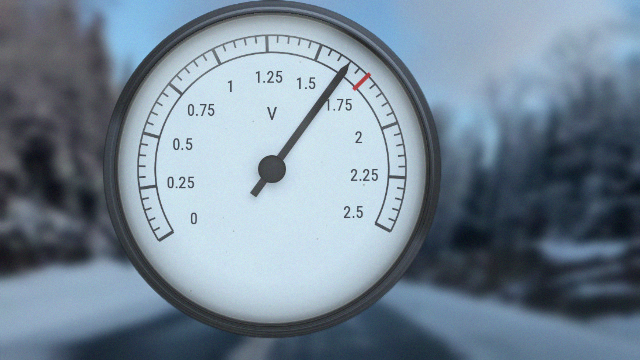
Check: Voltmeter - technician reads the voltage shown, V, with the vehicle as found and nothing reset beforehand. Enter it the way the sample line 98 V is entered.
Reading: 1.65 V
